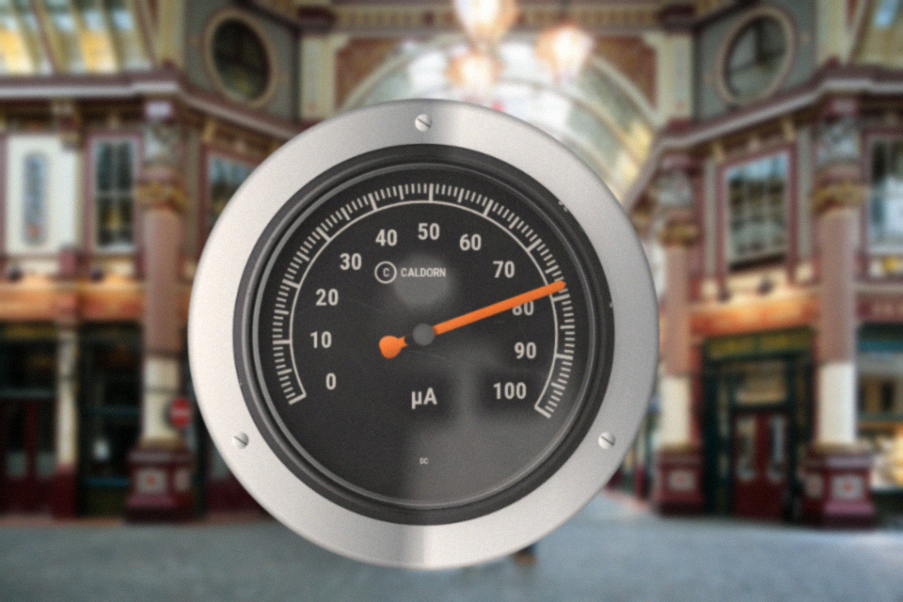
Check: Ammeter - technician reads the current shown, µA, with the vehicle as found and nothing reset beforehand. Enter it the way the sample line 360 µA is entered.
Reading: 78 µA
